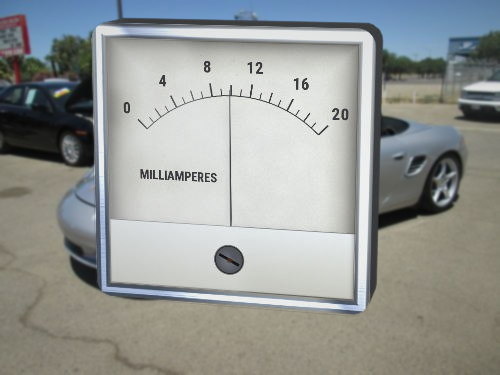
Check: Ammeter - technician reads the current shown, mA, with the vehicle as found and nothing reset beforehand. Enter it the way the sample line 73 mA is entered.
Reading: 10 mA
